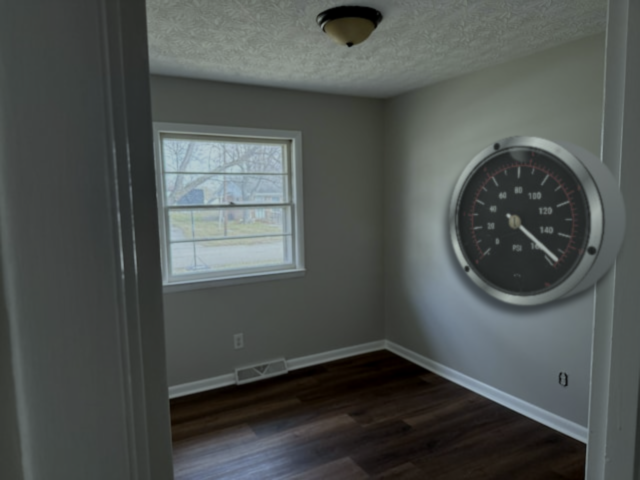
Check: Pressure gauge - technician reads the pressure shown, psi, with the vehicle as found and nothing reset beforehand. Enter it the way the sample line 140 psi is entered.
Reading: 155 psi
